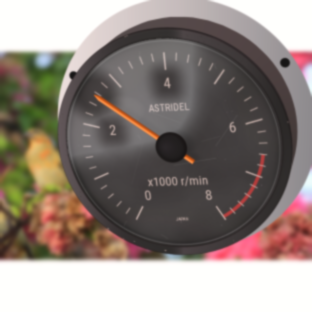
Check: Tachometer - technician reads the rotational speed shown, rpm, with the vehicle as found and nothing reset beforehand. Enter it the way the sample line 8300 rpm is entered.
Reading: 2600 rpm
